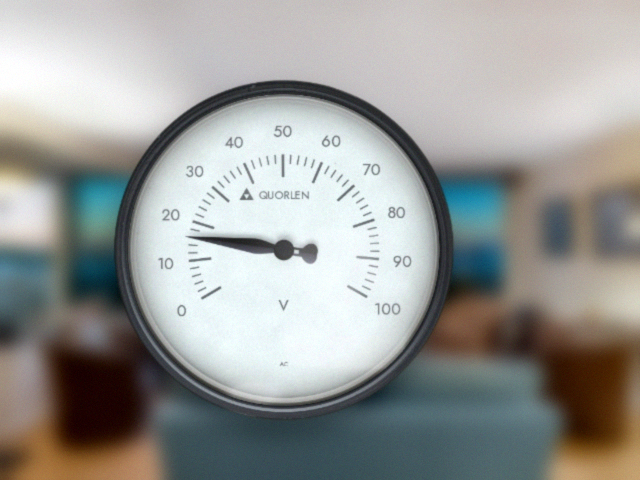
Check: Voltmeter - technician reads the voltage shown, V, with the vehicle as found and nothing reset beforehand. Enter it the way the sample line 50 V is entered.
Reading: 16 V
